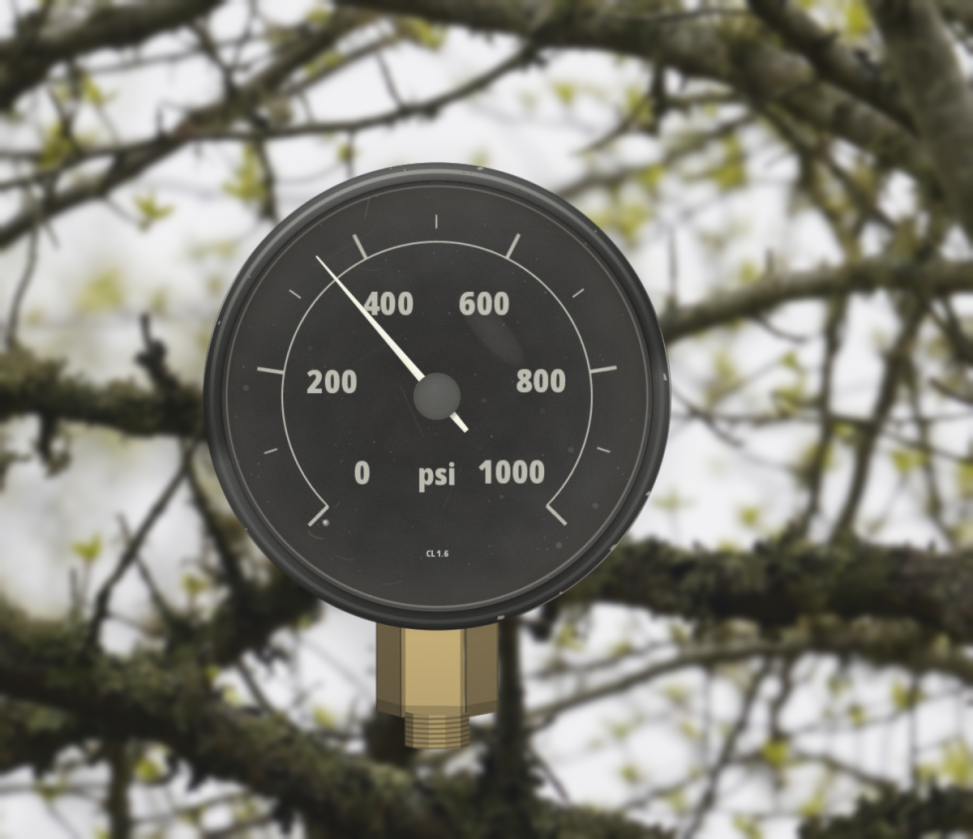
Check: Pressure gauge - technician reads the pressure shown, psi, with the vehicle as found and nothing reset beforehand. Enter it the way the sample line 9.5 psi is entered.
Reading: 350 psi
